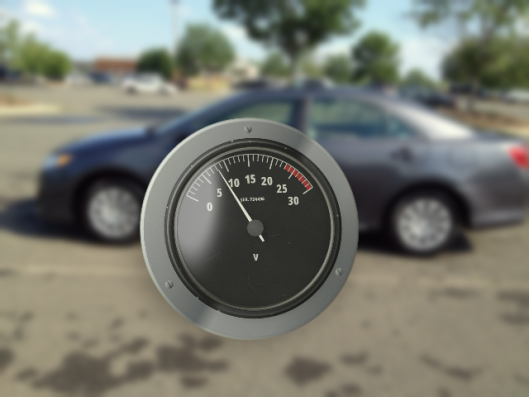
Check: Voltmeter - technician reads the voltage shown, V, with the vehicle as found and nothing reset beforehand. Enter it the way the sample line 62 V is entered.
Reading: 8 V
